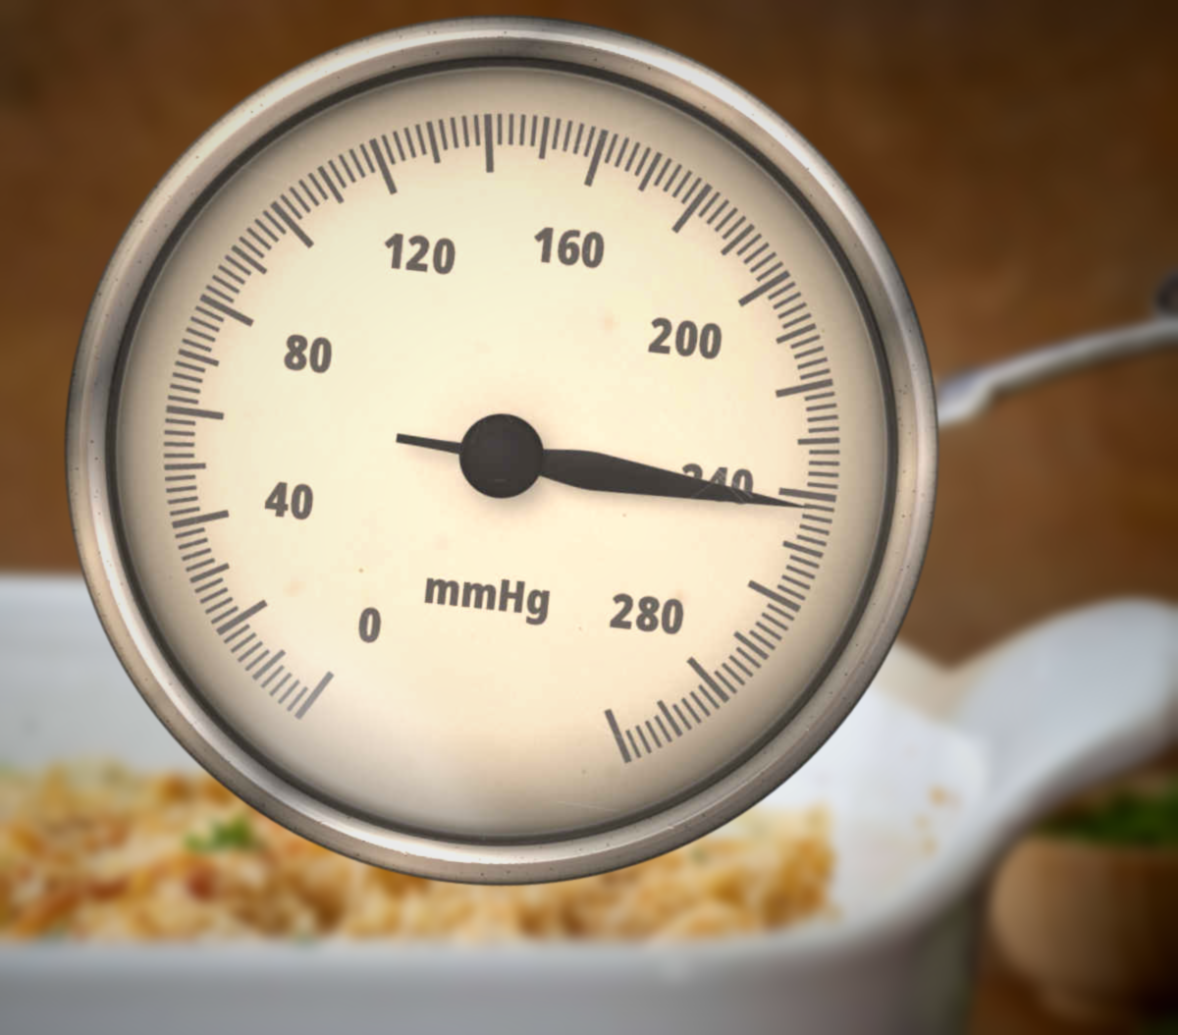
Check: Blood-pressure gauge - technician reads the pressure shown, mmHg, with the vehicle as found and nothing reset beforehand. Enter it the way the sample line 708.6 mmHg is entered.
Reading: 242 mmHg
